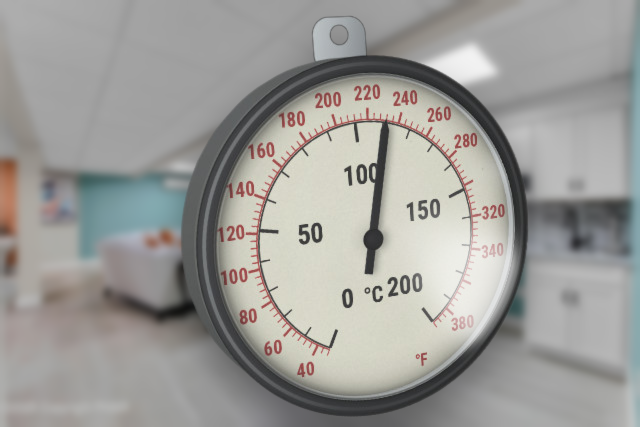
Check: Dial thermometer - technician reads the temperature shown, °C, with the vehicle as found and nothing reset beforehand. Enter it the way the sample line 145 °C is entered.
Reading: 110 °C
